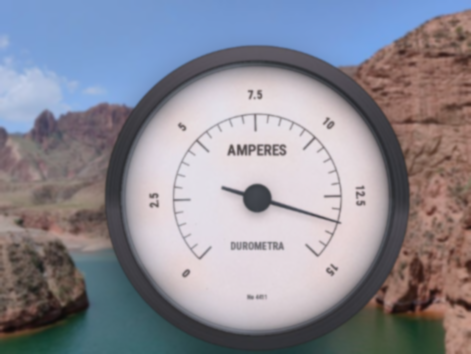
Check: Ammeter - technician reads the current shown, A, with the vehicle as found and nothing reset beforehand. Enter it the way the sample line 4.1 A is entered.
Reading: 13.5 A
